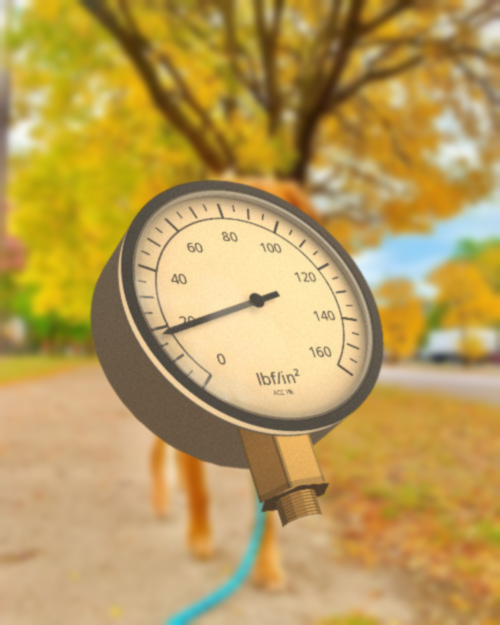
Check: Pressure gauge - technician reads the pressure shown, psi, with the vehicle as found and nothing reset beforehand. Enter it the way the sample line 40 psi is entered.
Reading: 17.5 psi
